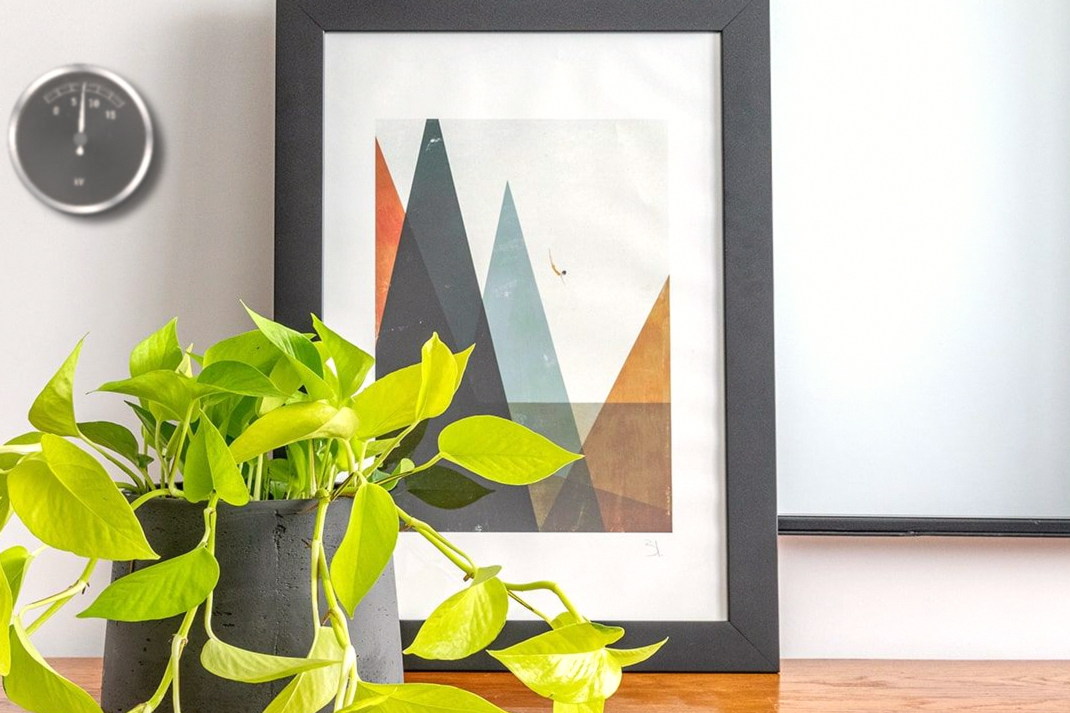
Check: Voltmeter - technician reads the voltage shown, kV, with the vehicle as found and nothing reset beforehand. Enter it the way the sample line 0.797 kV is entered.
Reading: 7.5 kV
